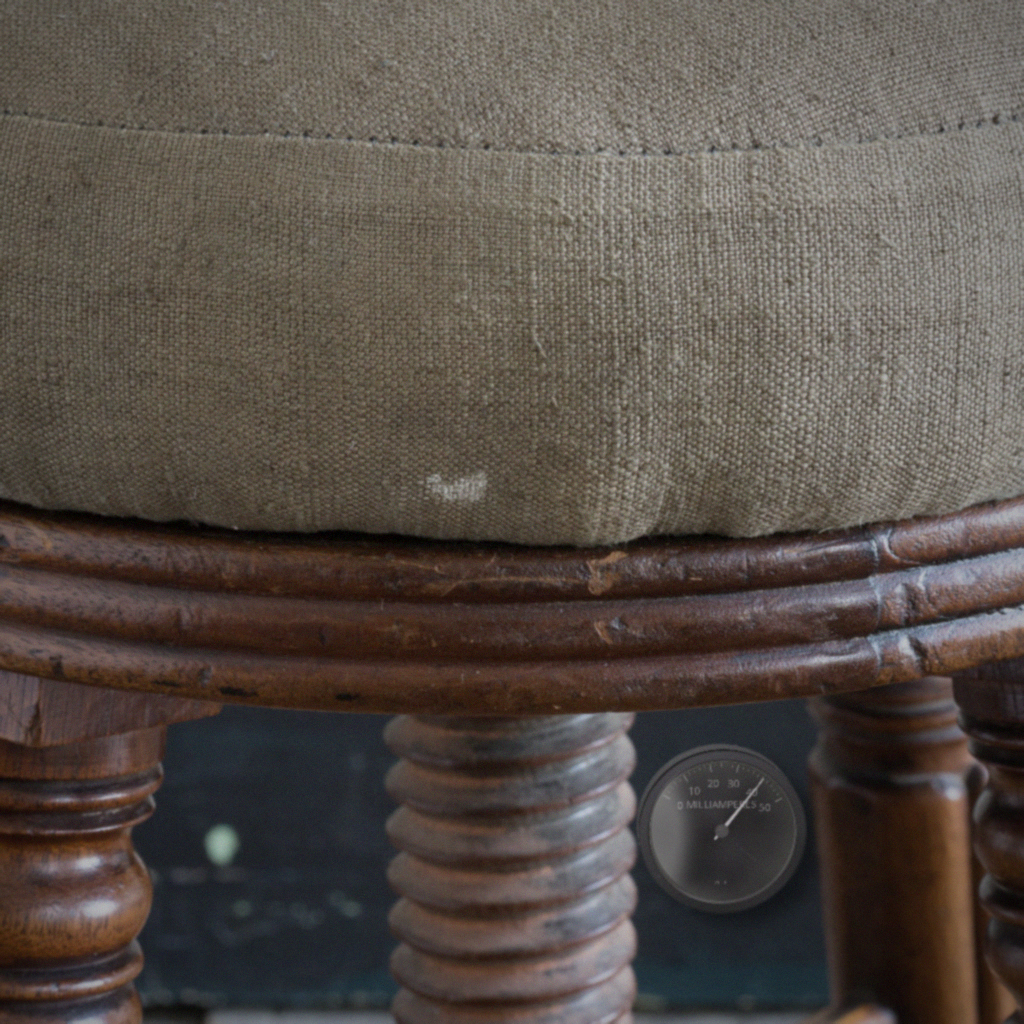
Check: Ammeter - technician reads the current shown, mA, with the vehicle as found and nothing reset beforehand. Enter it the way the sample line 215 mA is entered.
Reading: 40 mA
